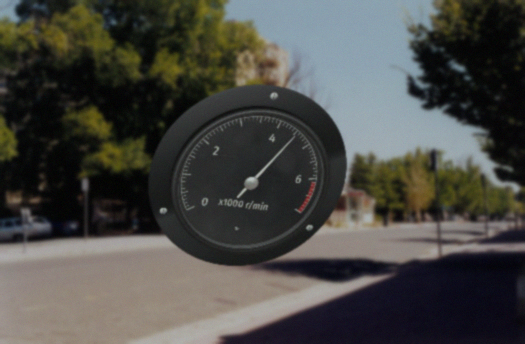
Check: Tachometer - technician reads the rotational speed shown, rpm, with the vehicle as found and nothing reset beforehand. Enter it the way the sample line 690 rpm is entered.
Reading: 4500 rpm
